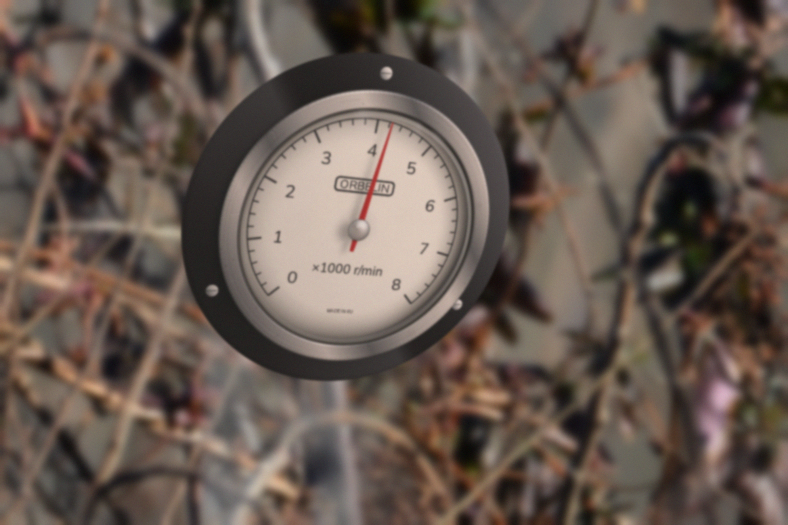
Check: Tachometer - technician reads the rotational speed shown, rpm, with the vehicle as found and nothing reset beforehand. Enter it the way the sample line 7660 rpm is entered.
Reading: 4200 rpm
